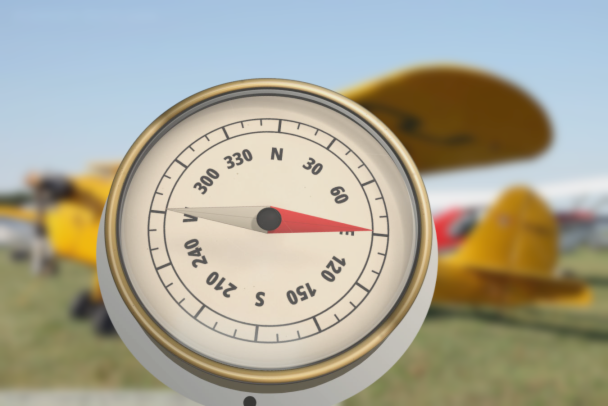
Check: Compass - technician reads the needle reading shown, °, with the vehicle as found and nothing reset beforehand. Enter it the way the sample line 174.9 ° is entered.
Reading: 90 °
